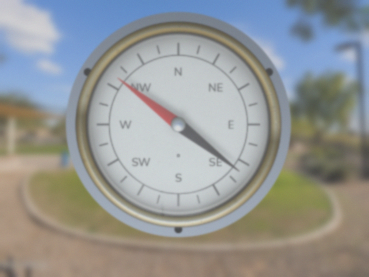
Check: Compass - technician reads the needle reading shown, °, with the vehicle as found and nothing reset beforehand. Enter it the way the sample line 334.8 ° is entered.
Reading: 307.5 °
